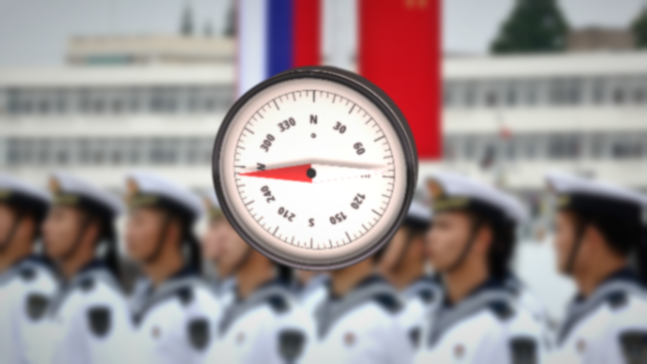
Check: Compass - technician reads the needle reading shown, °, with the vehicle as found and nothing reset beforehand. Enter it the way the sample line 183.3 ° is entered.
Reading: 265 °
